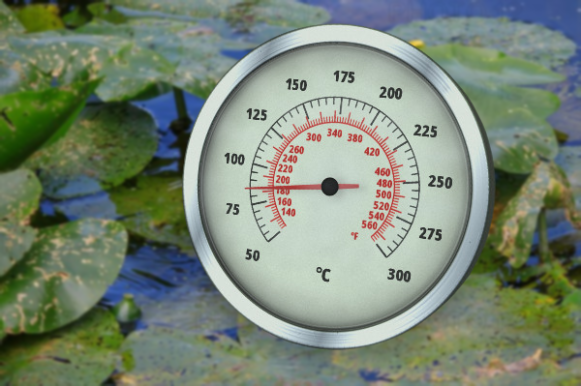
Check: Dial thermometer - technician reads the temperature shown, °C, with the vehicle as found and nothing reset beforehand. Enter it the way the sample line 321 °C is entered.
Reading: 85 °C
